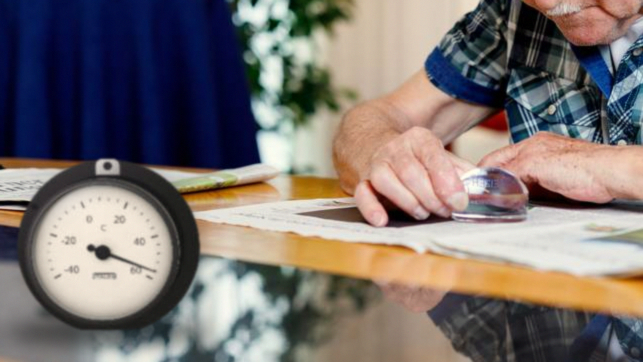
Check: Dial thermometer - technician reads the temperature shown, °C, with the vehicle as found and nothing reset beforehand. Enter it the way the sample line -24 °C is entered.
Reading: 56 °C
